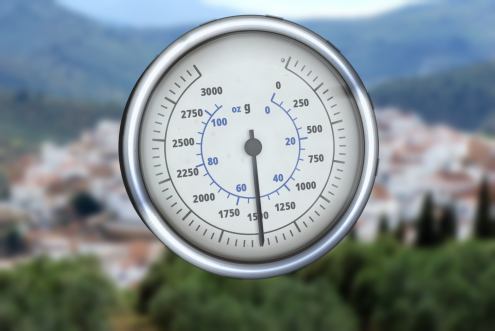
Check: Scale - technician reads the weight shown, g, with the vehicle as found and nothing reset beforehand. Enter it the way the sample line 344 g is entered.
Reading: 1500 g
